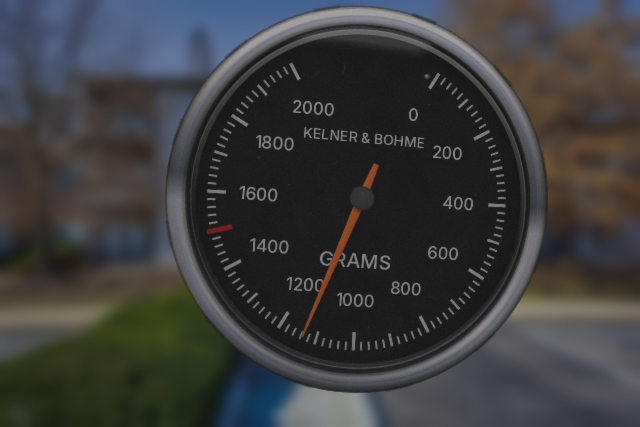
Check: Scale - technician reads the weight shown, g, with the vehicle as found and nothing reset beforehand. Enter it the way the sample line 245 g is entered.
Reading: 1140 g
